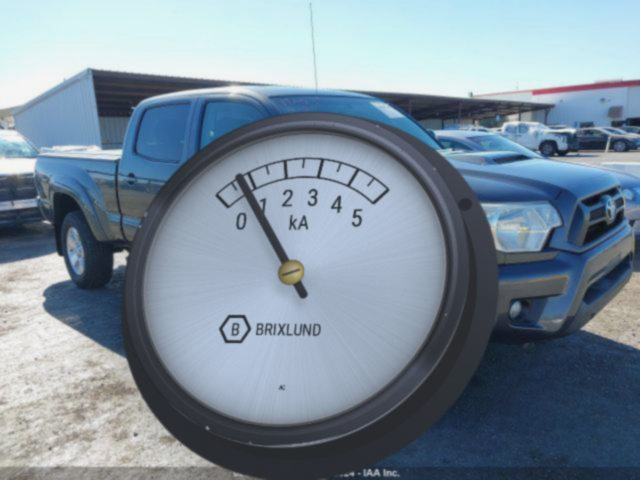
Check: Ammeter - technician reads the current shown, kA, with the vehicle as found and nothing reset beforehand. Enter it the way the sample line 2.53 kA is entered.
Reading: 0.75 kA
